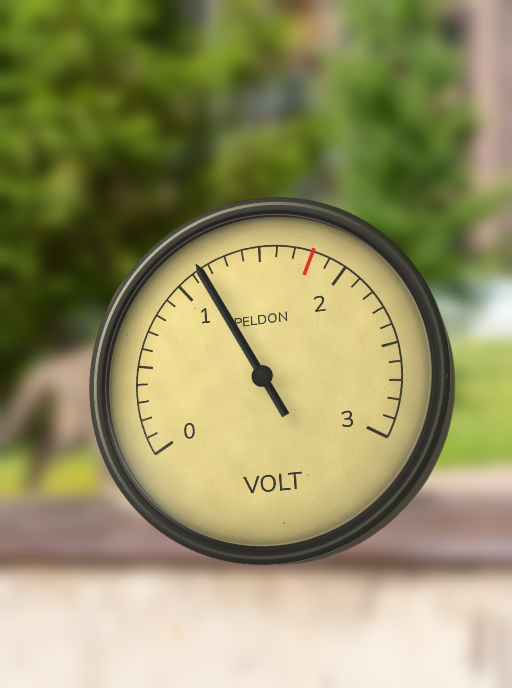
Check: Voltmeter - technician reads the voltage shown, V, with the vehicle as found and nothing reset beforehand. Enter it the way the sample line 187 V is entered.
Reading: 1.15 V
